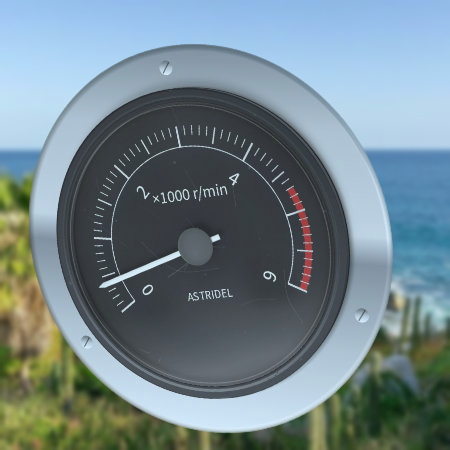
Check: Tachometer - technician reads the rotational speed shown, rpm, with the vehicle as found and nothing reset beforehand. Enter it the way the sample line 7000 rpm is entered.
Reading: 400 rpm
